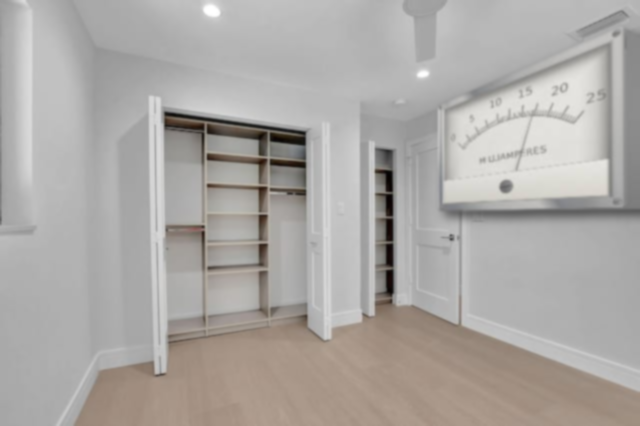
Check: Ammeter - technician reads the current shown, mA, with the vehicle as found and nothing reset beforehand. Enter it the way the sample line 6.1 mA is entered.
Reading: 17.5 mA
